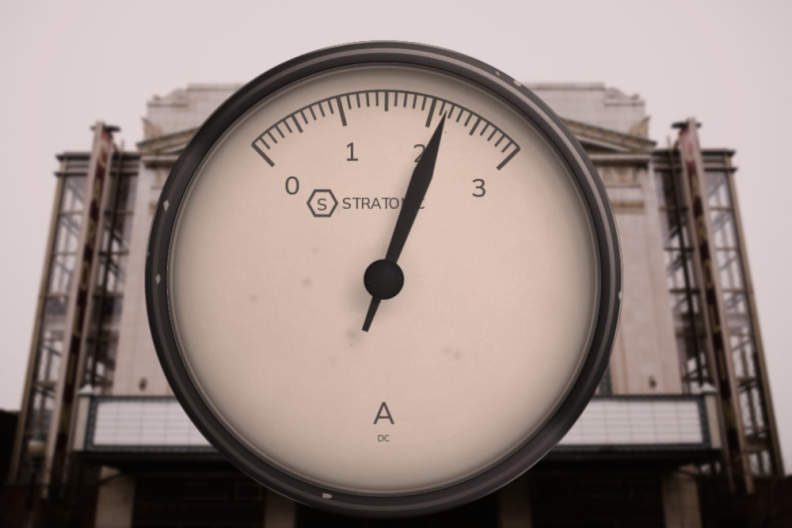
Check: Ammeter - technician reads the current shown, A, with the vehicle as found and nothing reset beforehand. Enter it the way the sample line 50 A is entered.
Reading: 2.15 A
